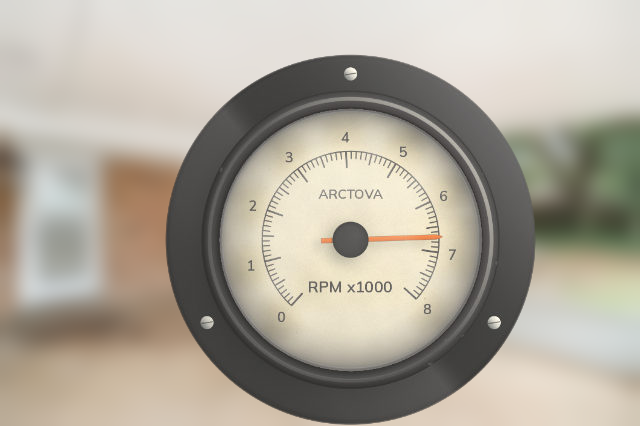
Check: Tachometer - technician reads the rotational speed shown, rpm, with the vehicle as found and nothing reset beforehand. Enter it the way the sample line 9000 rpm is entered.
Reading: 6700 rpm
